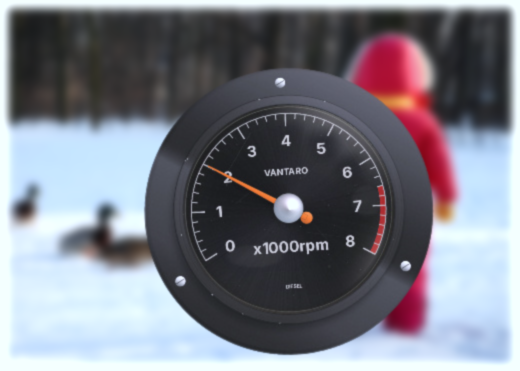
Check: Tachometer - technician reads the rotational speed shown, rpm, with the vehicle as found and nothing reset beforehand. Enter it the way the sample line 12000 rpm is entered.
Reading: 2000 rpm
